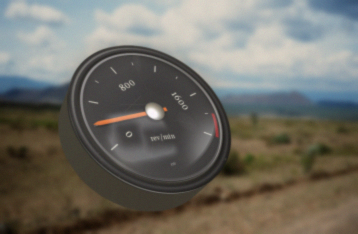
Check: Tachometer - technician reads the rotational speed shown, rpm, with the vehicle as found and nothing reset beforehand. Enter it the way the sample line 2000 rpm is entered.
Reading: 200 rpm
